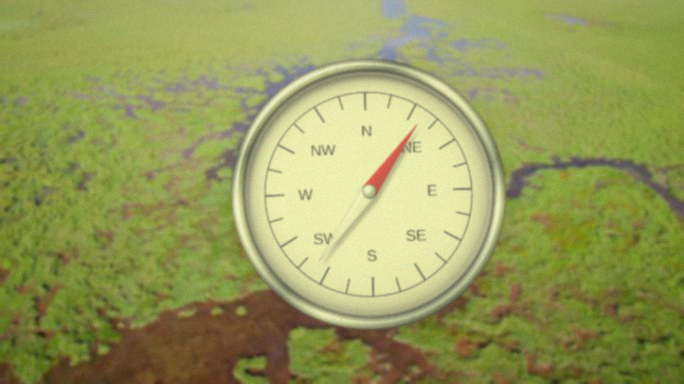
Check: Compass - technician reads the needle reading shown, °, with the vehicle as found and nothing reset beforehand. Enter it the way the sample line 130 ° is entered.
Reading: 37.5 °
